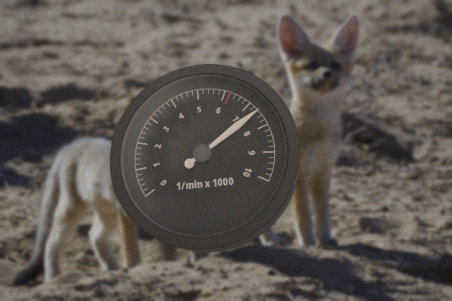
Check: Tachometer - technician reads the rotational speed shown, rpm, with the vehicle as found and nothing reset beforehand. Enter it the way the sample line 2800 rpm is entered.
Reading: 7400 rpm
